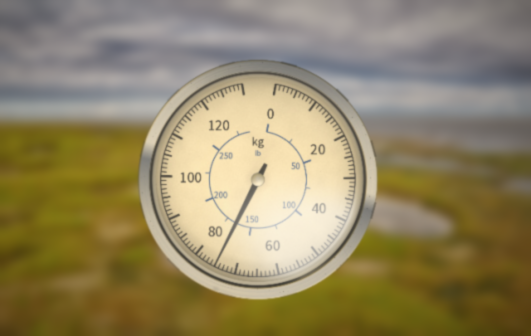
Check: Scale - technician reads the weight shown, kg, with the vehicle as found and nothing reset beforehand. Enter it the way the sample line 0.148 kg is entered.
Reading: 75 kg
